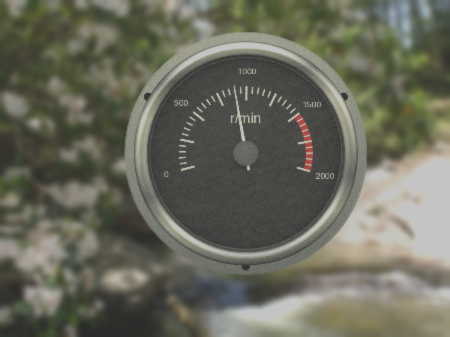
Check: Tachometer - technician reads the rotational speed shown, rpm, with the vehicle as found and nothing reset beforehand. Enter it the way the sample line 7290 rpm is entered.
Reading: 900 rpm
